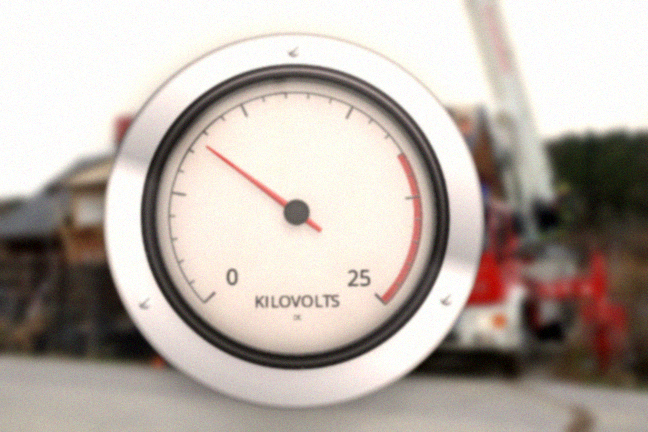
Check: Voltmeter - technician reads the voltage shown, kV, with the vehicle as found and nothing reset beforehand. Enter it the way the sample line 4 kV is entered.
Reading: 7.5 kV
